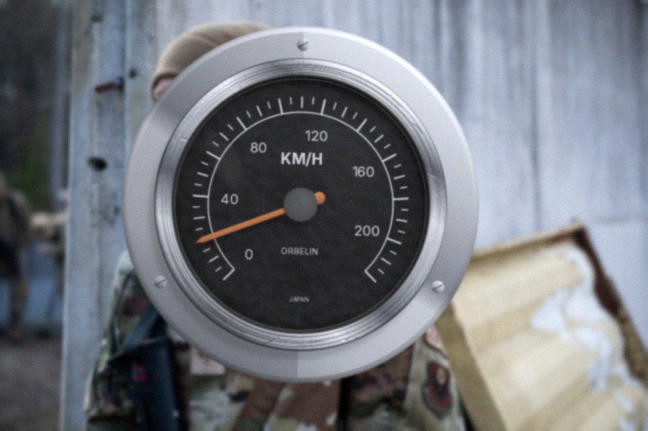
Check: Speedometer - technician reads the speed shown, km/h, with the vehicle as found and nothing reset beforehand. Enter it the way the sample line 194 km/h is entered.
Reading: 20 km/h
